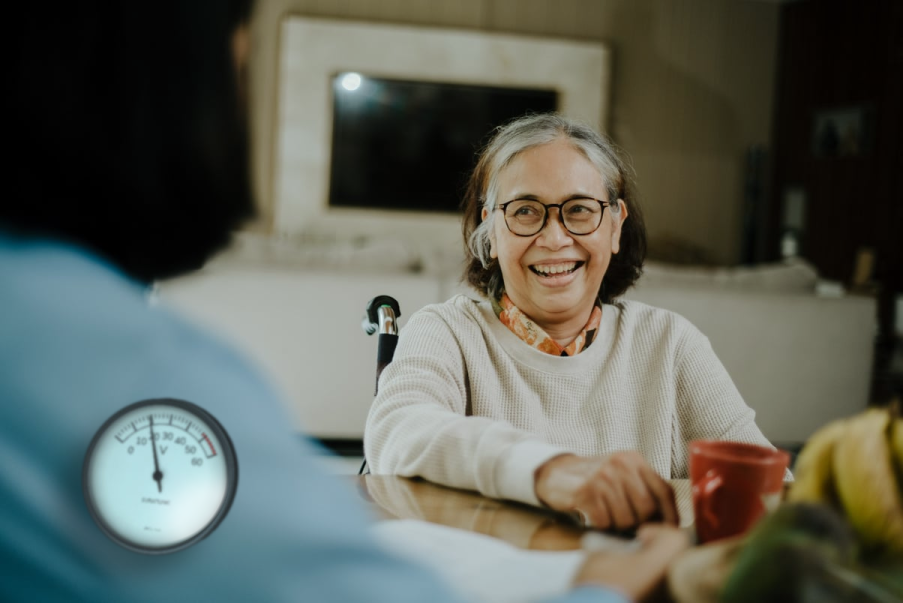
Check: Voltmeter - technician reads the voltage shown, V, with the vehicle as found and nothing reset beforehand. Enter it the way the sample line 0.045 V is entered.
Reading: 20 V
